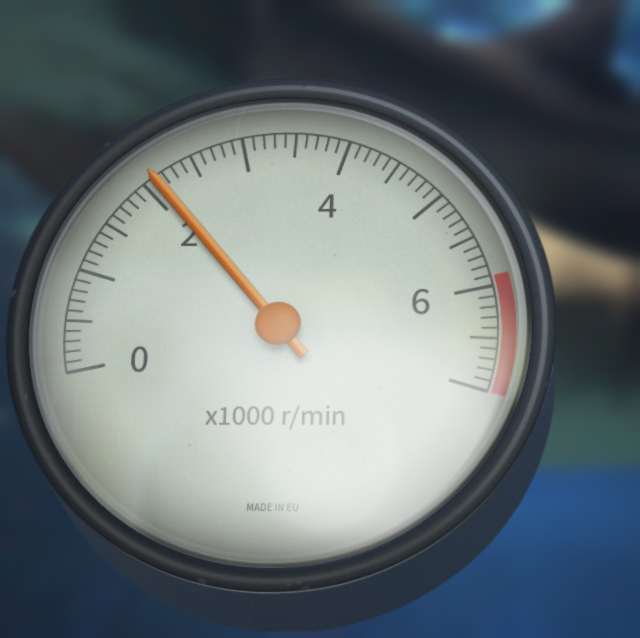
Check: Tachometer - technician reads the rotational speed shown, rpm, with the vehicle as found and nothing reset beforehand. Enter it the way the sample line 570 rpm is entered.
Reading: 2100 rpm
